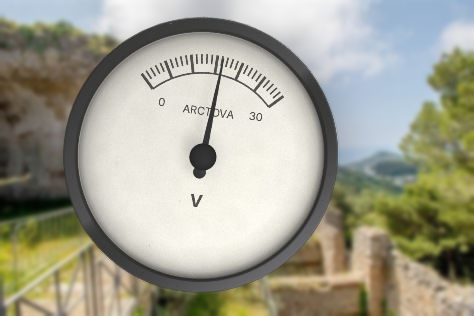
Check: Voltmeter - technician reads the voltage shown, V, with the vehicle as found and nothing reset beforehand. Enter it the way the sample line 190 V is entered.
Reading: 16 V
